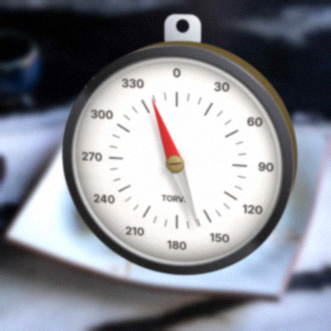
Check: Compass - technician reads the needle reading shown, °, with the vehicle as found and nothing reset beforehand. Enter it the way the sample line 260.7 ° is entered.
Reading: 340 °
